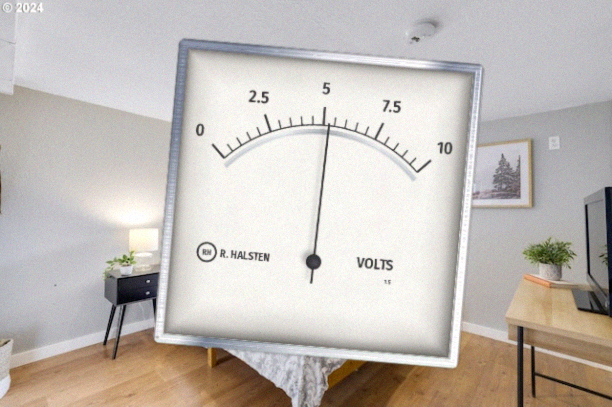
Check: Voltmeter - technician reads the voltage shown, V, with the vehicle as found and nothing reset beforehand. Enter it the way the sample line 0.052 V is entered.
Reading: 5.25 V
